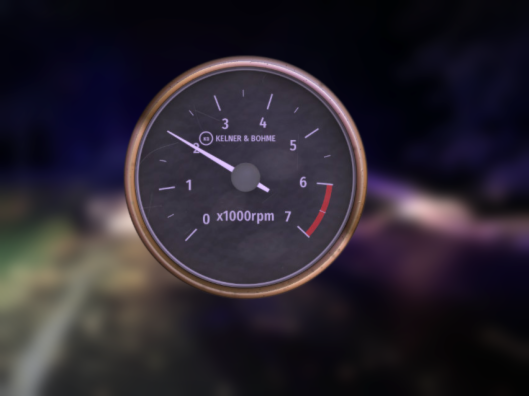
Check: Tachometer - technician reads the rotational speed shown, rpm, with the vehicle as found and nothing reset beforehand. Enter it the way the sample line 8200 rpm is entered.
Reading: 2000 rpm
